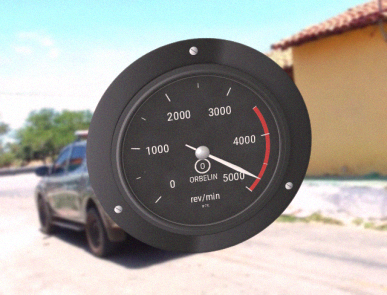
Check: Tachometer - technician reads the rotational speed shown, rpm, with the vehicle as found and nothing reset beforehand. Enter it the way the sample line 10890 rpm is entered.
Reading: 4750 rpm
